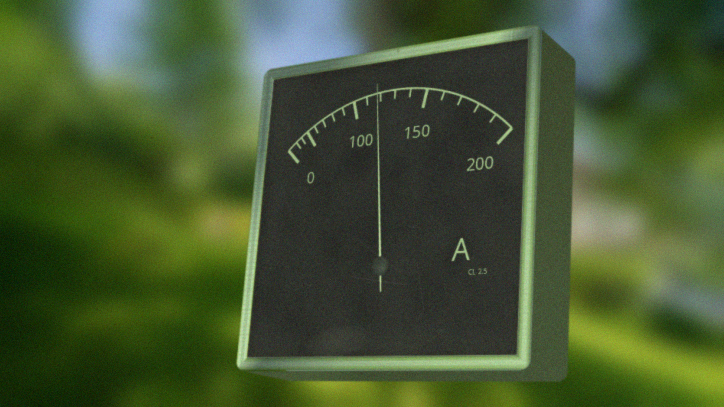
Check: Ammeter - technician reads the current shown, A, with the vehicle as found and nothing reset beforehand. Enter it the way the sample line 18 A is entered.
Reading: 120 A
